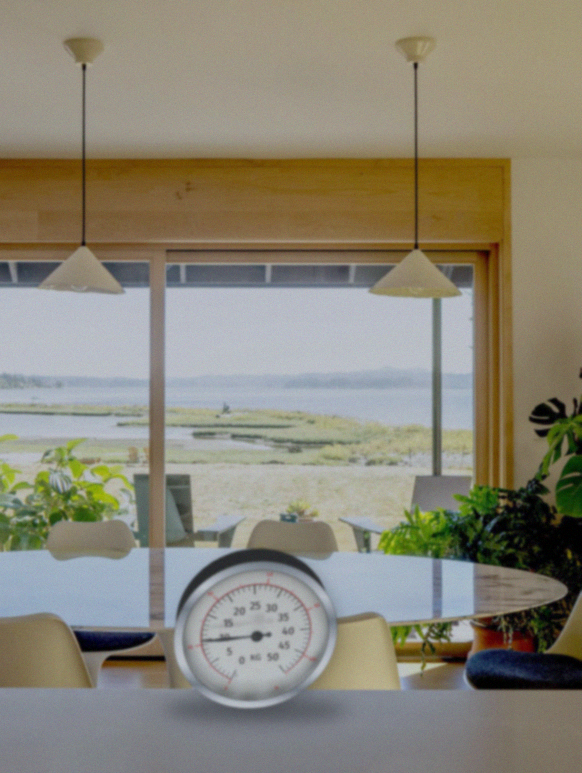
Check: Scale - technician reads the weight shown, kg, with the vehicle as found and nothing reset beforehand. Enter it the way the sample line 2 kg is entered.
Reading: 10 kg
